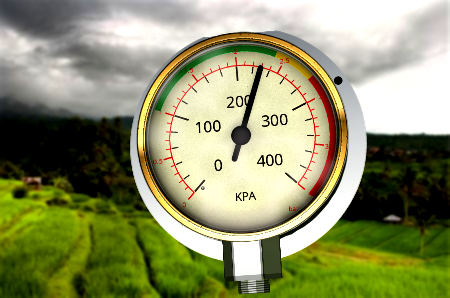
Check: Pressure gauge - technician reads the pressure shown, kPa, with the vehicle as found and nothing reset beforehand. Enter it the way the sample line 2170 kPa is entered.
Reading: 230 kPa
